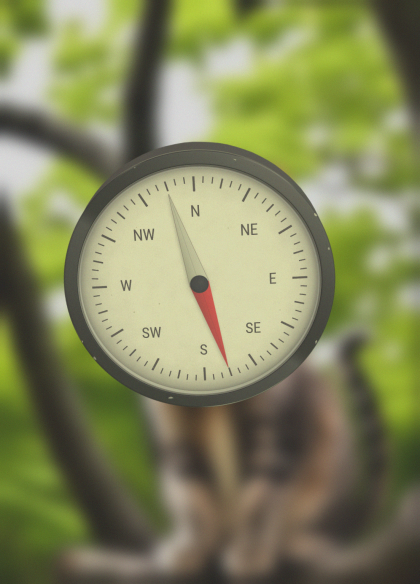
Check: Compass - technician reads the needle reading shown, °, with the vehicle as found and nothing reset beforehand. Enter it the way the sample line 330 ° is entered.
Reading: 165 °
